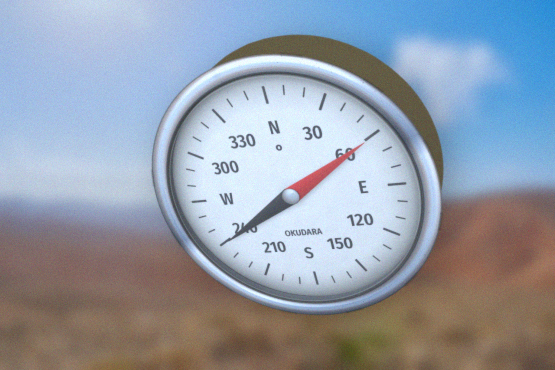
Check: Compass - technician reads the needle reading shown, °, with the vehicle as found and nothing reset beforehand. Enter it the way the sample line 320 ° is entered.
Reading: 60 °
